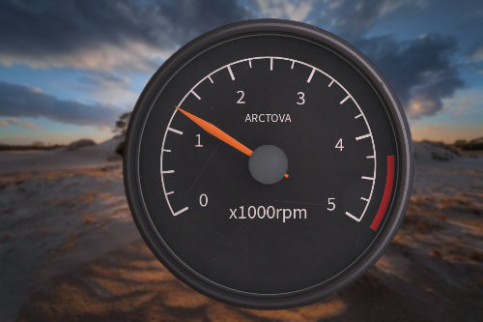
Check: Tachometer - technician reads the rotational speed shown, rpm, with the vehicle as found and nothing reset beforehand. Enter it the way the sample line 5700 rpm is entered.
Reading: 1250 rpm
